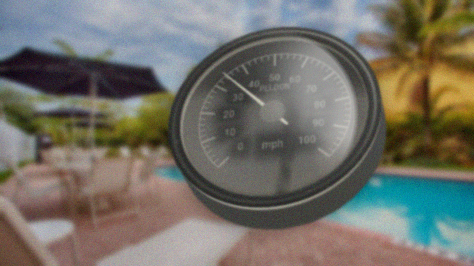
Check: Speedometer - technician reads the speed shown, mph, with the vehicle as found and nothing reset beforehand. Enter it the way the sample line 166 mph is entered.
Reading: 34 mph
